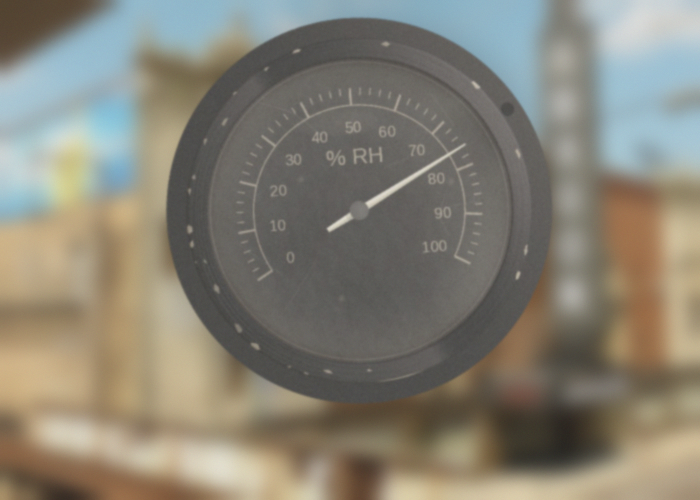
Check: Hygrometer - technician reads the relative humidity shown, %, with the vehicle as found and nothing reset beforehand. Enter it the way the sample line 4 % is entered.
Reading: 76 %
